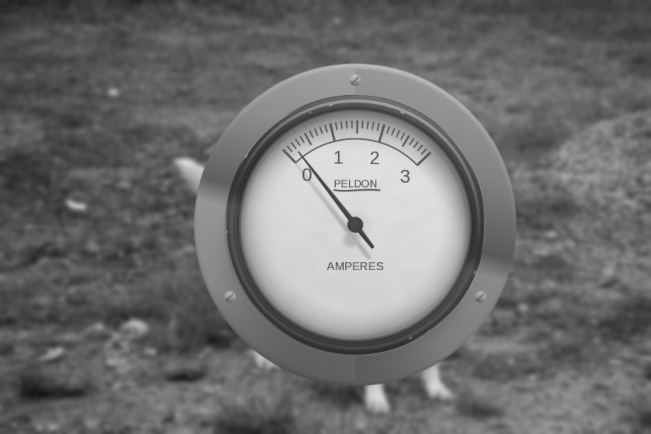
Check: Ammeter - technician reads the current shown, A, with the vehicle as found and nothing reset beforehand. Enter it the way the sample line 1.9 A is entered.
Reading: 0.2 A
